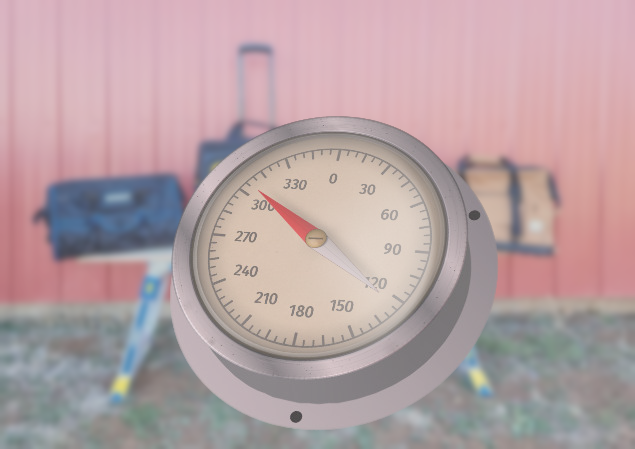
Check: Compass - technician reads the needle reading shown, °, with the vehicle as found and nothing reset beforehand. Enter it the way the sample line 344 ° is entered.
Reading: 305 °
